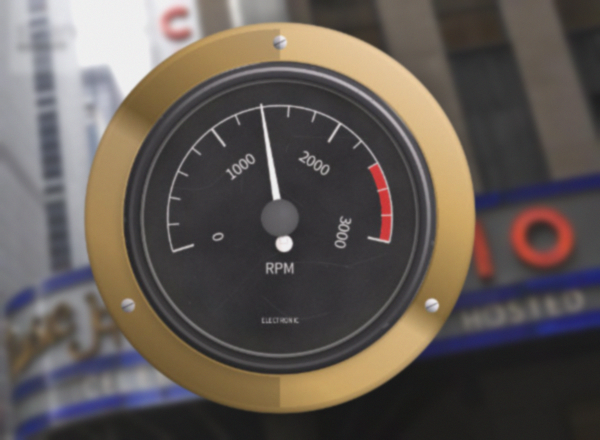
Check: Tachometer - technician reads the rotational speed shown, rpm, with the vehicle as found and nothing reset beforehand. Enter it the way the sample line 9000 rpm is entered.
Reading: 1400 rpm
